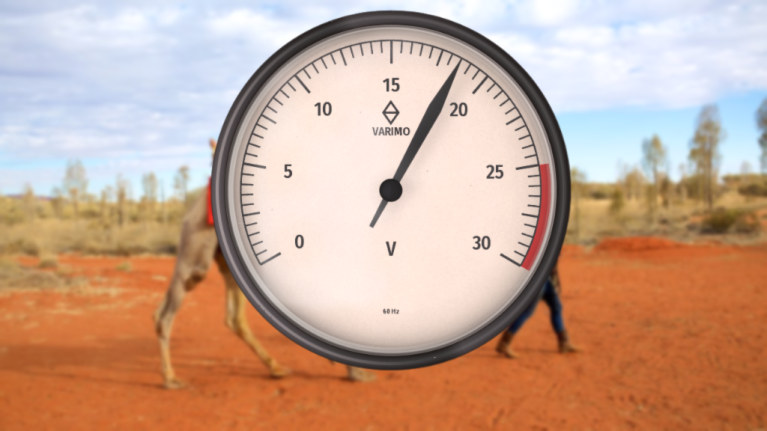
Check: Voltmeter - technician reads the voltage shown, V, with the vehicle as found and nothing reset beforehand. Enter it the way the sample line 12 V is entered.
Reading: 18.5 V
